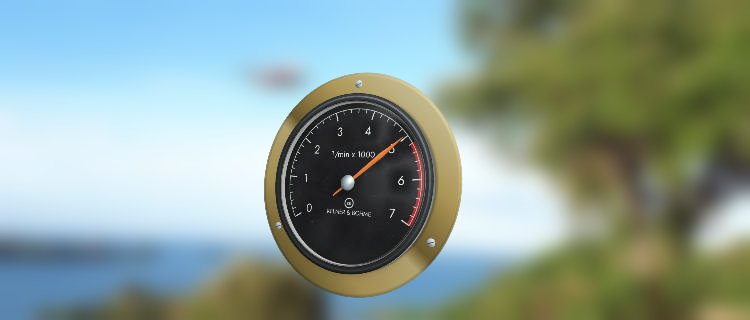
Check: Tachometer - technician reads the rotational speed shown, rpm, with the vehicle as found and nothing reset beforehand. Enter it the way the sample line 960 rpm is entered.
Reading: 5000 rpm
